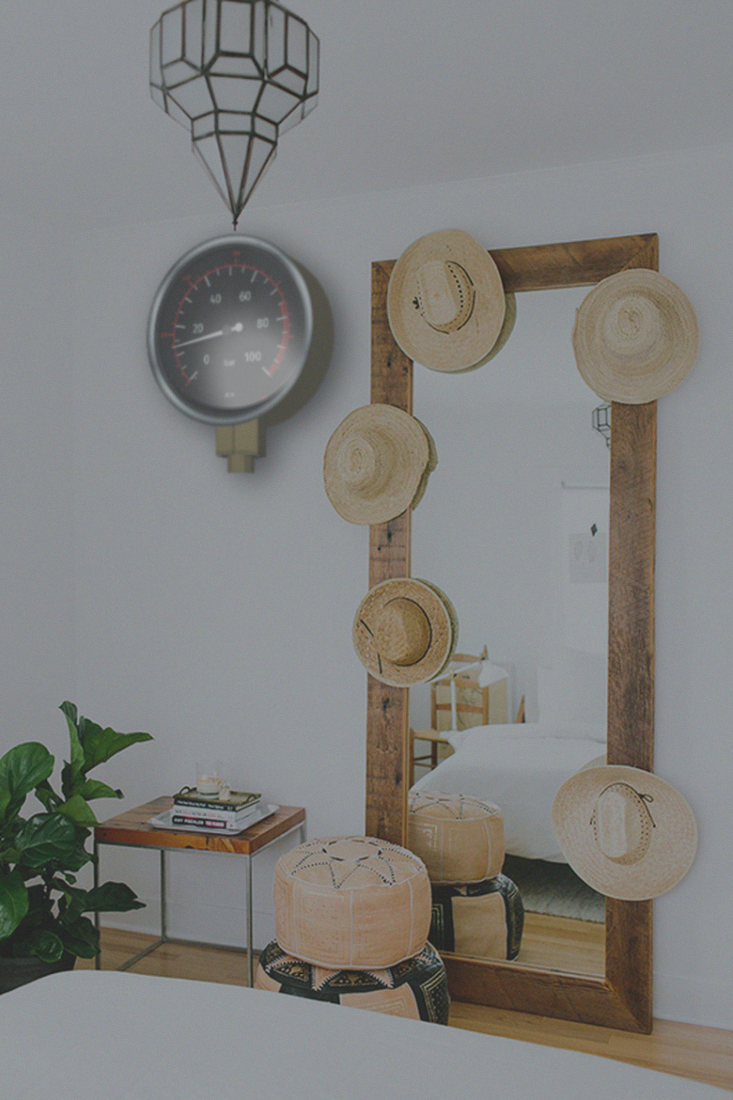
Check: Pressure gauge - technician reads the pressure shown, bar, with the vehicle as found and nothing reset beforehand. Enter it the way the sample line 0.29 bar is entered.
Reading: 12.5 bar
